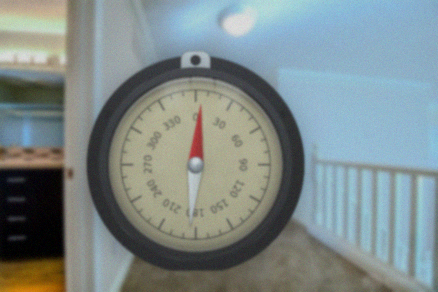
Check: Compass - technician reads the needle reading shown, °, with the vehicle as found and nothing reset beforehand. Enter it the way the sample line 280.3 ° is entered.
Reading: 5 °
